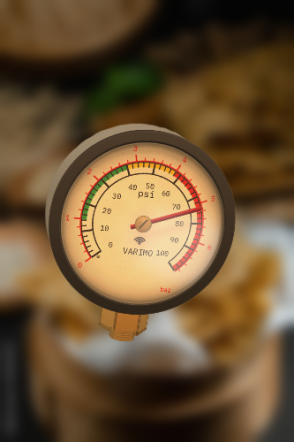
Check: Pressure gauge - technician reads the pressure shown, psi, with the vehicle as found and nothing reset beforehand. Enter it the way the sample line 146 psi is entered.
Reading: 74 psi
